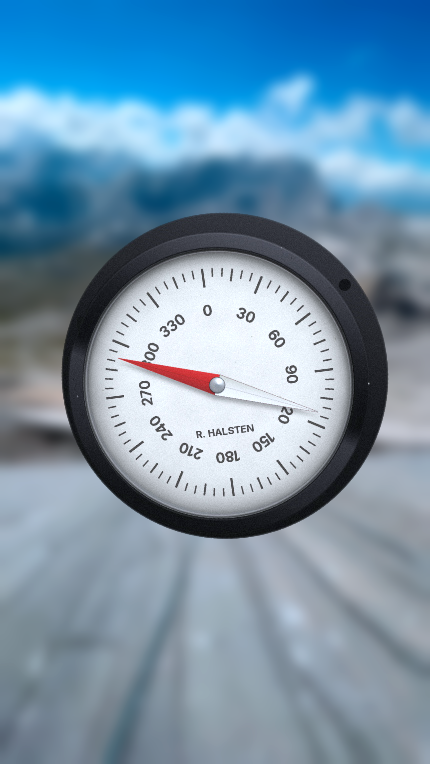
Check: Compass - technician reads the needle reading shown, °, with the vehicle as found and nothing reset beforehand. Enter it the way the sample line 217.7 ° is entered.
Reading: 292.5 °
